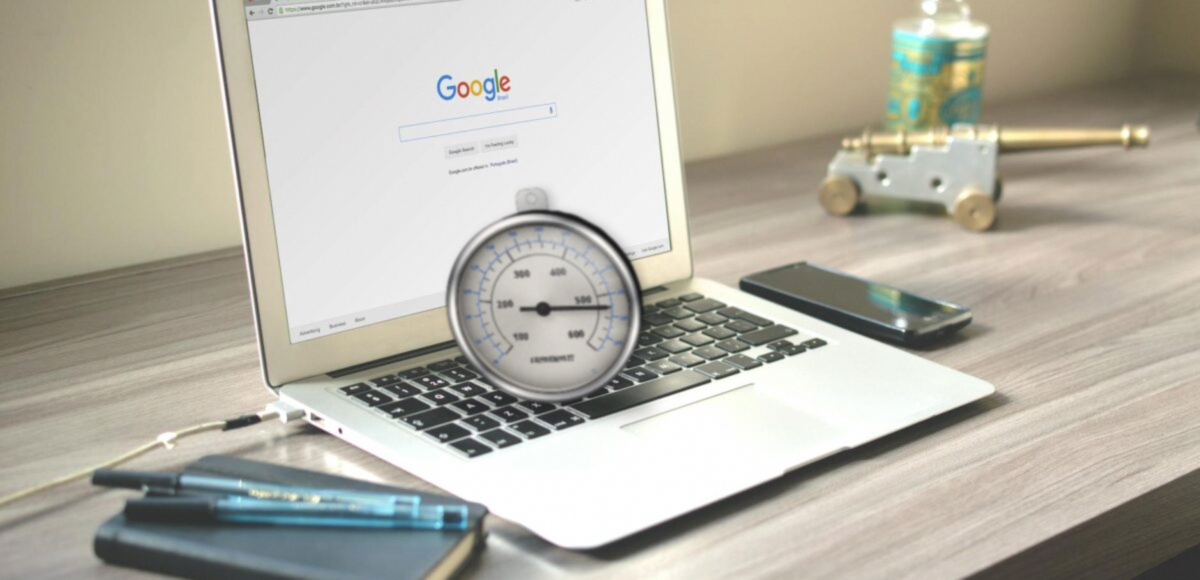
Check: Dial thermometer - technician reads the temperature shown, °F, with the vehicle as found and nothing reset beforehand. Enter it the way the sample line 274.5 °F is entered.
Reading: 520 °F
